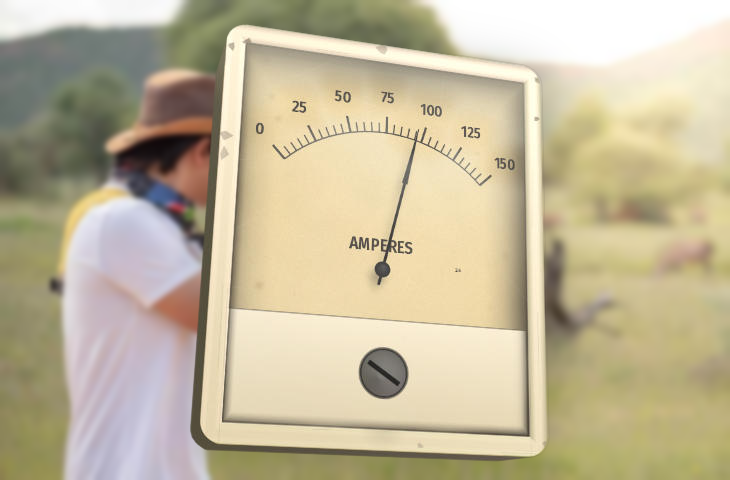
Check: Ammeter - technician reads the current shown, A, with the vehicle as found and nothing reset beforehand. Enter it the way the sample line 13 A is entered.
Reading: 95 A
